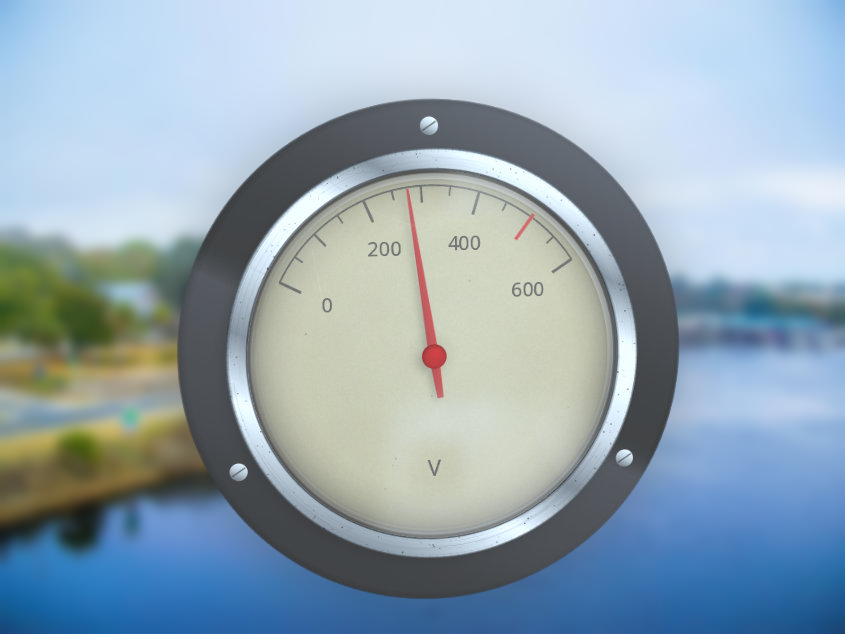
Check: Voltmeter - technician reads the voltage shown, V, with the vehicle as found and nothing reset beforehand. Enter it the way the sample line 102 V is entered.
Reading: 275 V
